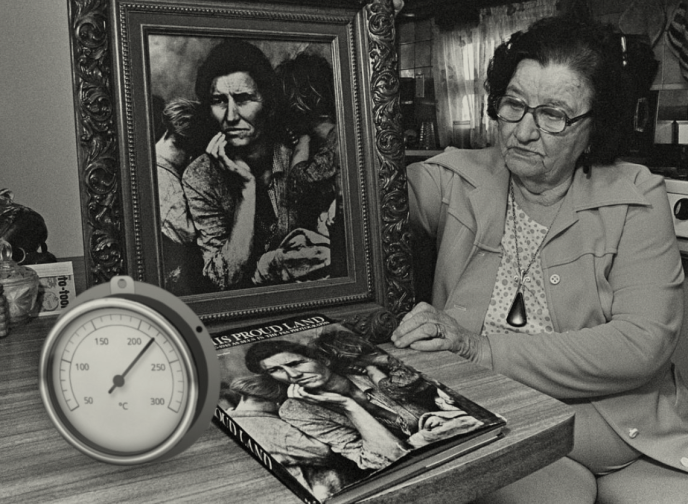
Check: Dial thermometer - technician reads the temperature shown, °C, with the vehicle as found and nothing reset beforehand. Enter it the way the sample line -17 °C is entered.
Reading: 220 °C
